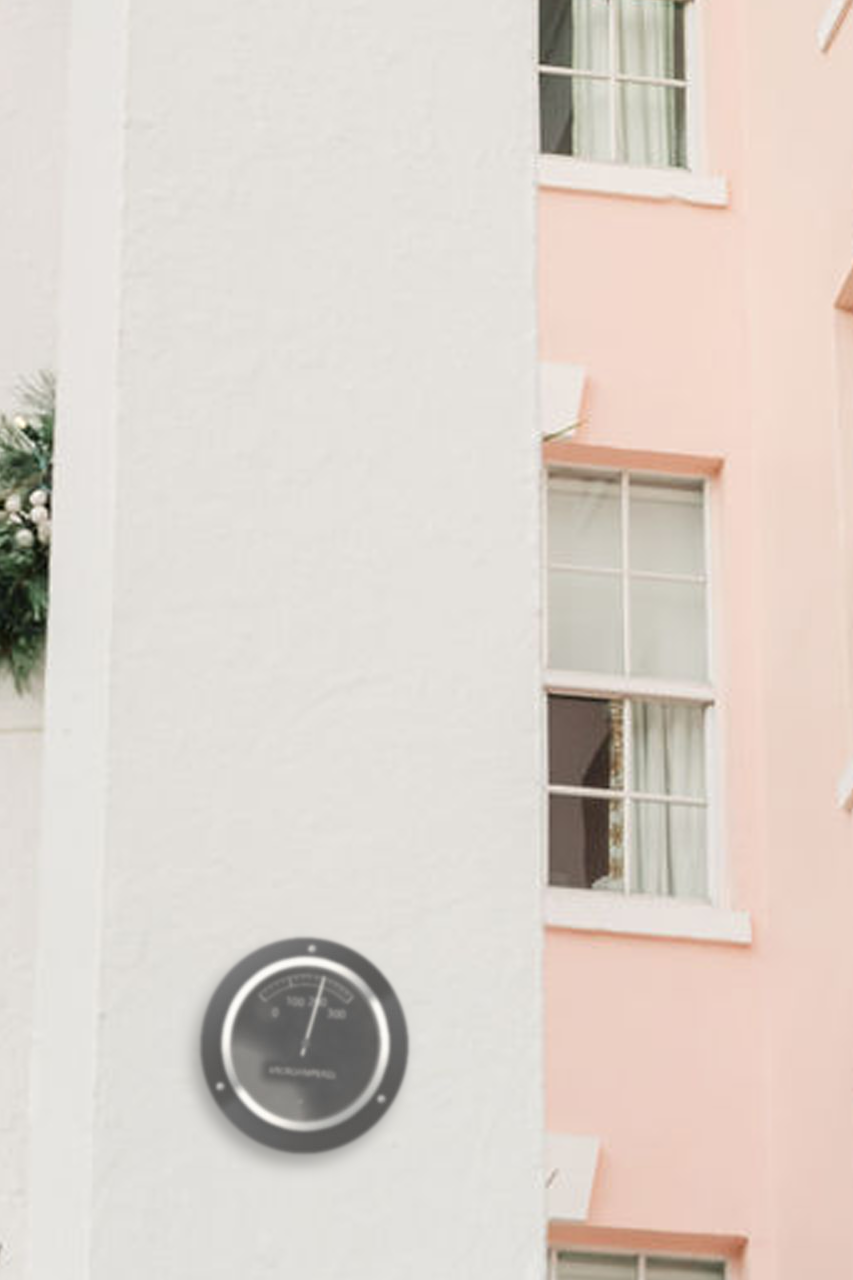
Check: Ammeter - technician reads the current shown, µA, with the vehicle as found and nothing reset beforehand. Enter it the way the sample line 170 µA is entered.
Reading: 200 µA
